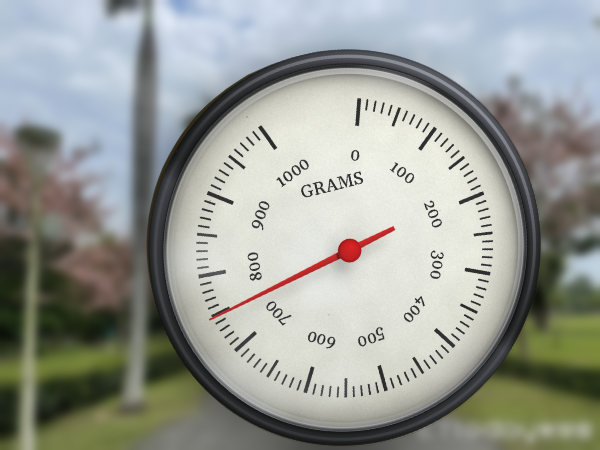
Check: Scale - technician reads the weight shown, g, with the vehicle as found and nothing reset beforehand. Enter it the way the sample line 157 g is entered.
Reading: 750 g
